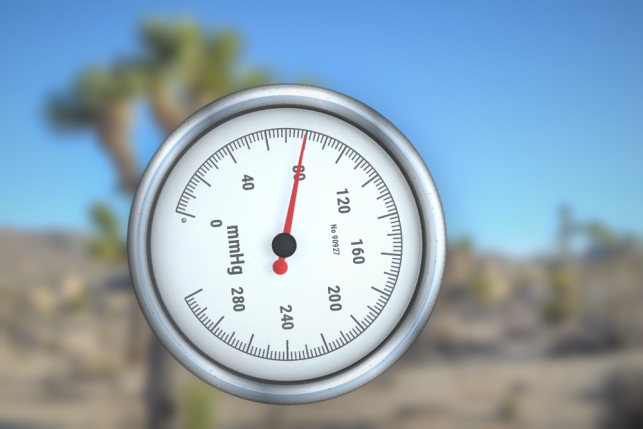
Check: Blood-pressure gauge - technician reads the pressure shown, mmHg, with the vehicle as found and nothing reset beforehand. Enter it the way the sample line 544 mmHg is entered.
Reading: 80 mmHg
